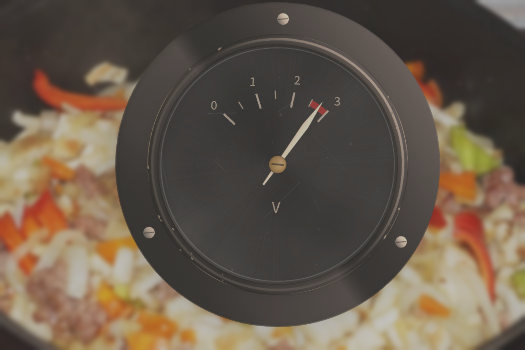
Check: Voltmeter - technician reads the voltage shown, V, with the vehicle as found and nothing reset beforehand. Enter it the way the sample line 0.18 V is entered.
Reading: 2.75 V
